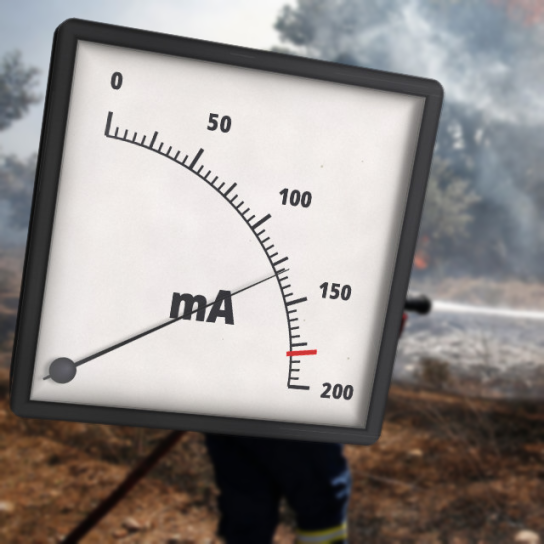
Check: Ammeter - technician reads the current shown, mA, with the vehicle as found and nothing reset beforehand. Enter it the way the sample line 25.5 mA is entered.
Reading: 130 mA
